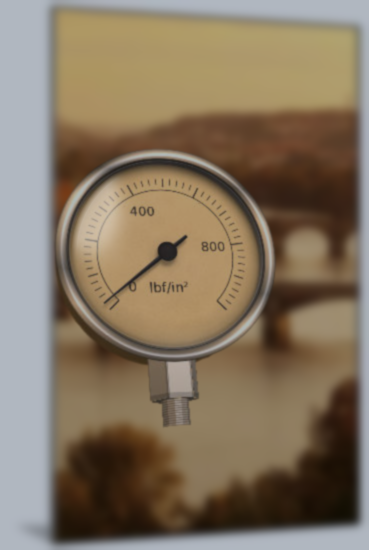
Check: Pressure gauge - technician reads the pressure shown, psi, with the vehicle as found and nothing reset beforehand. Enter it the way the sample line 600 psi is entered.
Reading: 20 psi
